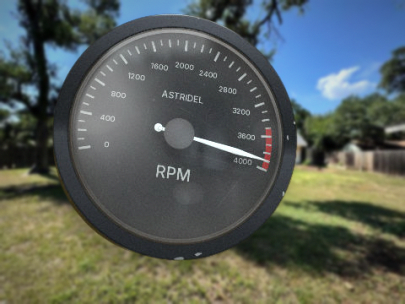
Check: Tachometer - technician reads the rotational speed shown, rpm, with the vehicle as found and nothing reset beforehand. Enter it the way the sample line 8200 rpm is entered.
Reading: 3900 rpm
